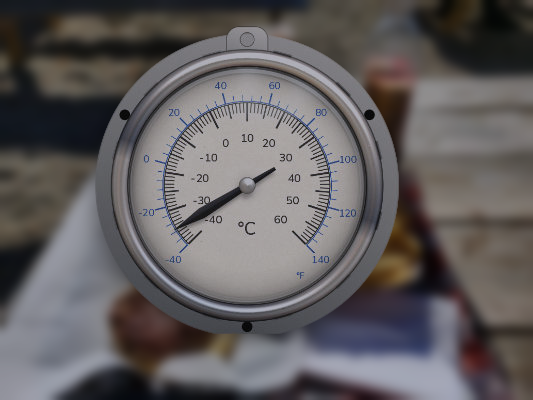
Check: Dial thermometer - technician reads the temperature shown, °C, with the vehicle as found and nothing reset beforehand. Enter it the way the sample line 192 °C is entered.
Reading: -35 °C
